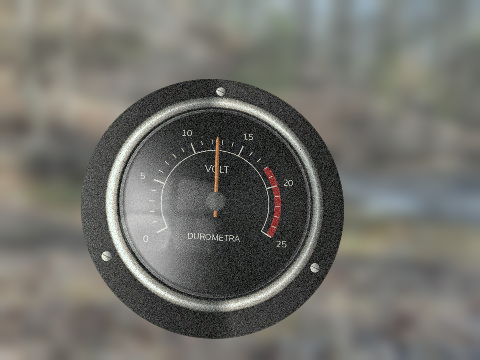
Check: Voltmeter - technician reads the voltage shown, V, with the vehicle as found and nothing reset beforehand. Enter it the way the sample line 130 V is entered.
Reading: 12.5 V
